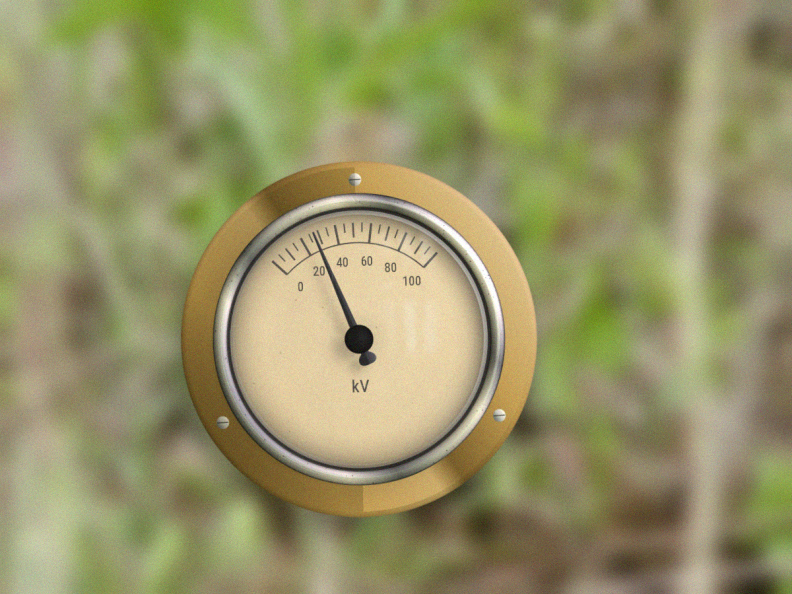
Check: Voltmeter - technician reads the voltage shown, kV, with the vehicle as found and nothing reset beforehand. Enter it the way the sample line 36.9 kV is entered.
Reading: 27.5 kV
